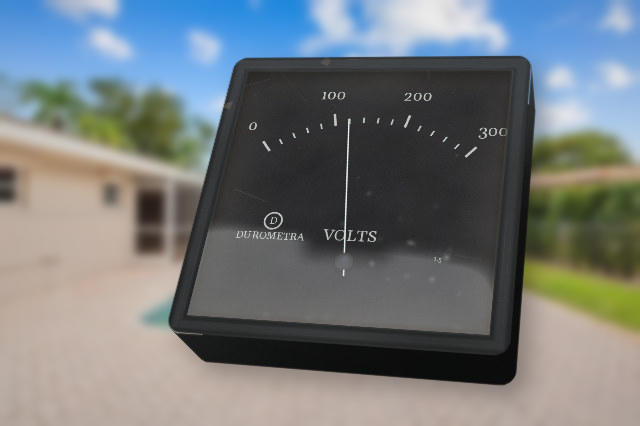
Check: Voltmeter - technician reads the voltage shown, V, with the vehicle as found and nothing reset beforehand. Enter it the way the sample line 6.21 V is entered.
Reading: 120 V
